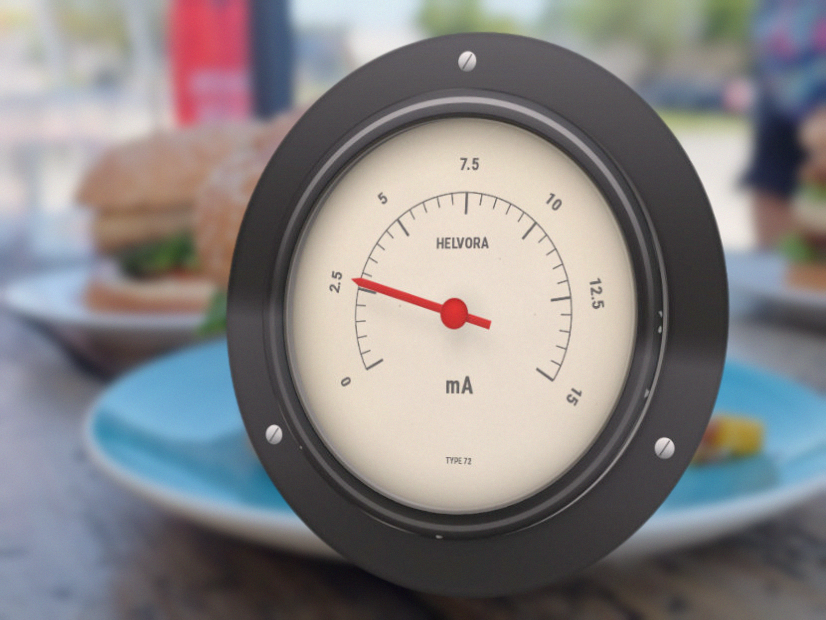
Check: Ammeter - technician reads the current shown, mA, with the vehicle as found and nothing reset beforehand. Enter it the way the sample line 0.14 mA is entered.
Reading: 2.75 mA
